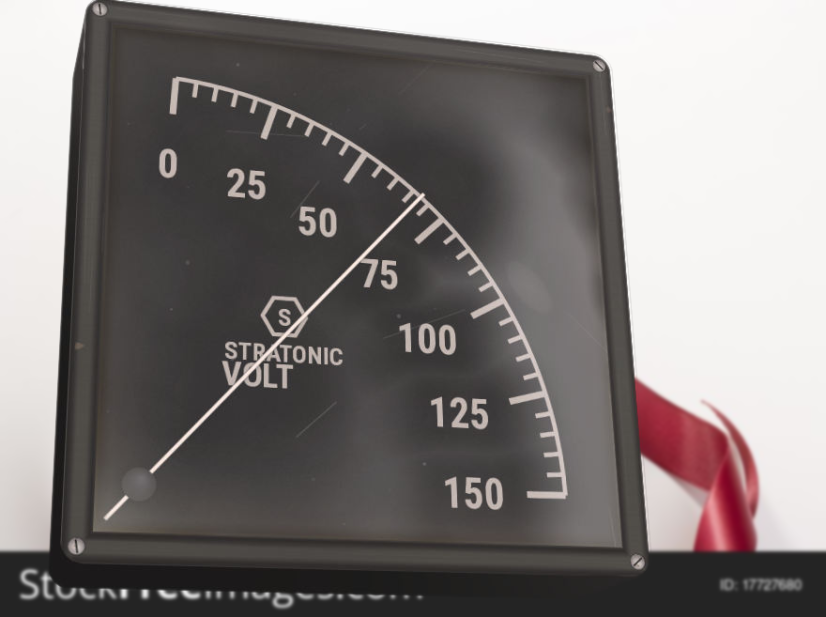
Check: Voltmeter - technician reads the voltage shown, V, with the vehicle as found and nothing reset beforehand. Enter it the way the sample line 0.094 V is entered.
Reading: 67.5 V
